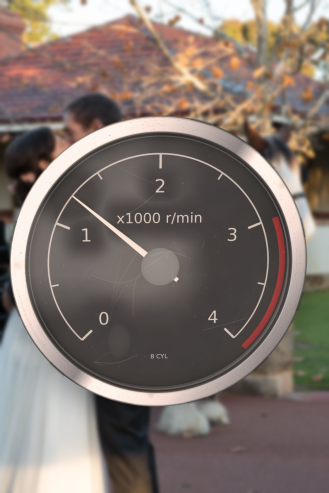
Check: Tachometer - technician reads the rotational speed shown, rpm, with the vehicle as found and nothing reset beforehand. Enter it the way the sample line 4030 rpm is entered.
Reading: 1250 rpm
